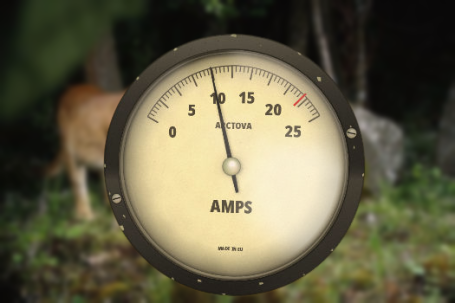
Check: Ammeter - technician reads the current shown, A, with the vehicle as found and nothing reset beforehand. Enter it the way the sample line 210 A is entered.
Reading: 10 A
